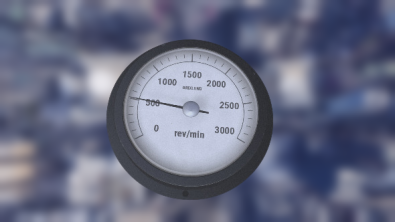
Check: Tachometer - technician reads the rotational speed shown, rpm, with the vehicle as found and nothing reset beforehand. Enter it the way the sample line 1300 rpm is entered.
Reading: 500 rpm
